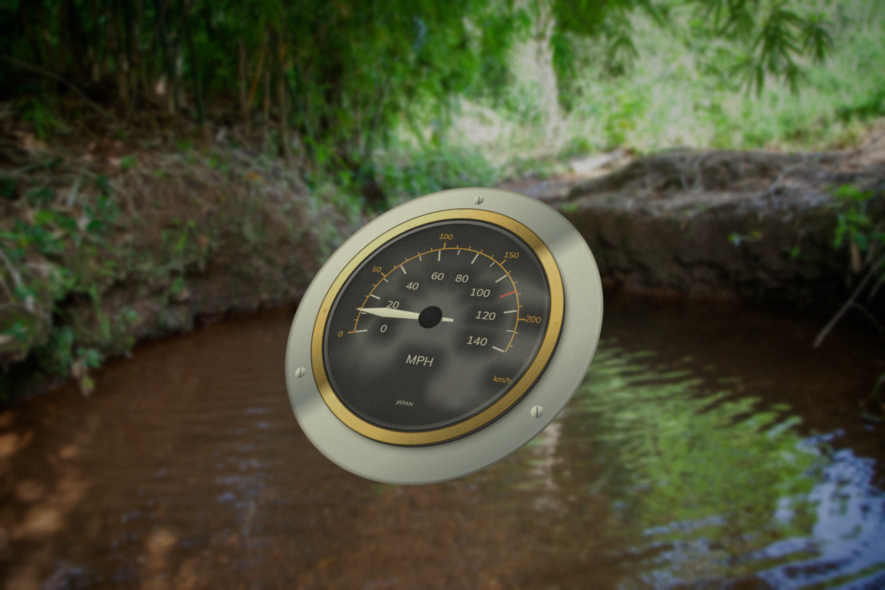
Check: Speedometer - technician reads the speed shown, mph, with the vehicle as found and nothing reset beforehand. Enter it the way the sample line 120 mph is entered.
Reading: 10 mph
